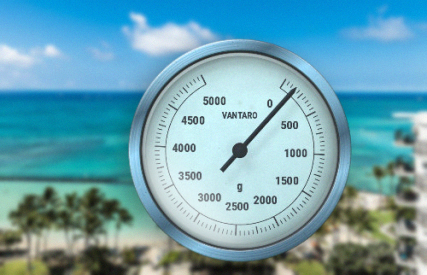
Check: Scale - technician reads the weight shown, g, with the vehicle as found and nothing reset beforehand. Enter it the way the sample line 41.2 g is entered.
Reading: 150 g
